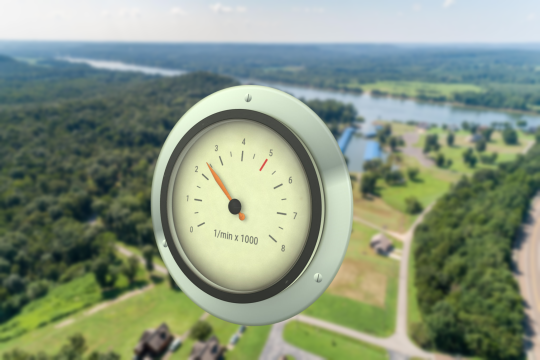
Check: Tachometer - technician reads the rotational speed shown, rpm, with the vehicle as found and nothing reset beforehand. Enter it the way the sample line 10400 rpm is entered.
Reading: 2500 rpm
